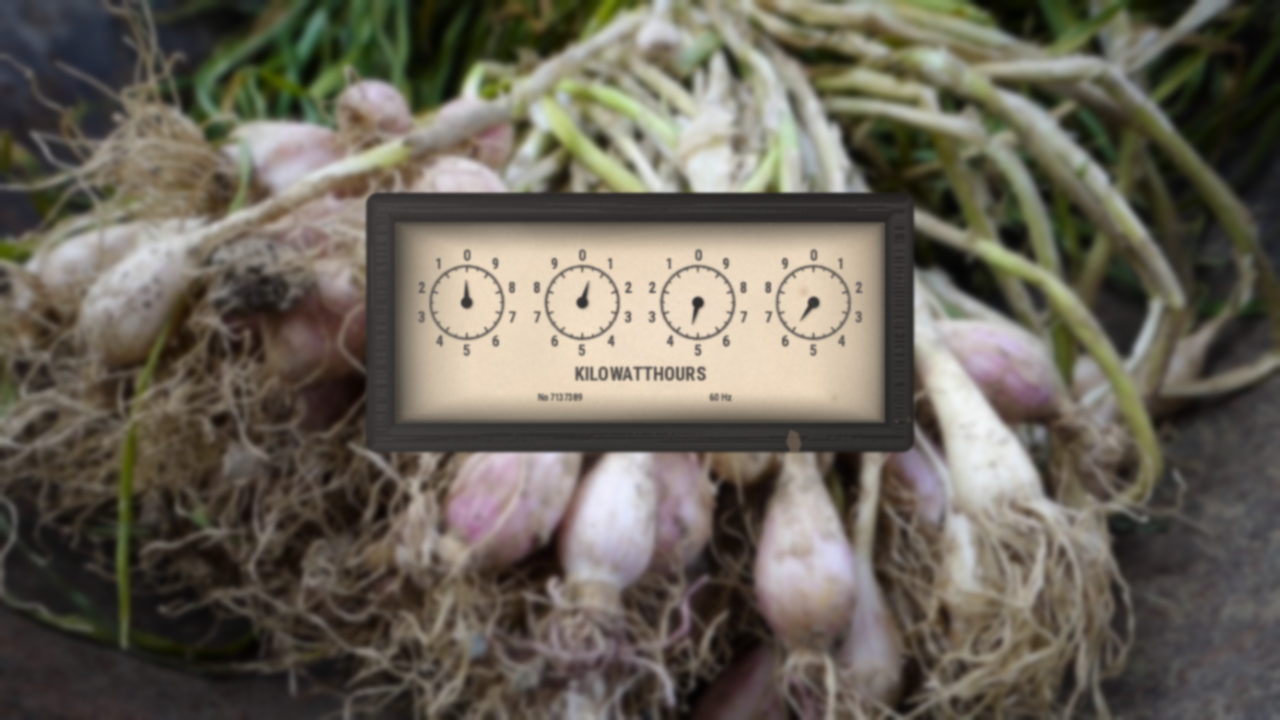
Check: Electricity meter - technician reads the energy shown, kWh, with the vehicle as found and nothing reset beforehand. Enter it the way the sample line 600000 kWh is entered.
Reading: 46 kWh
